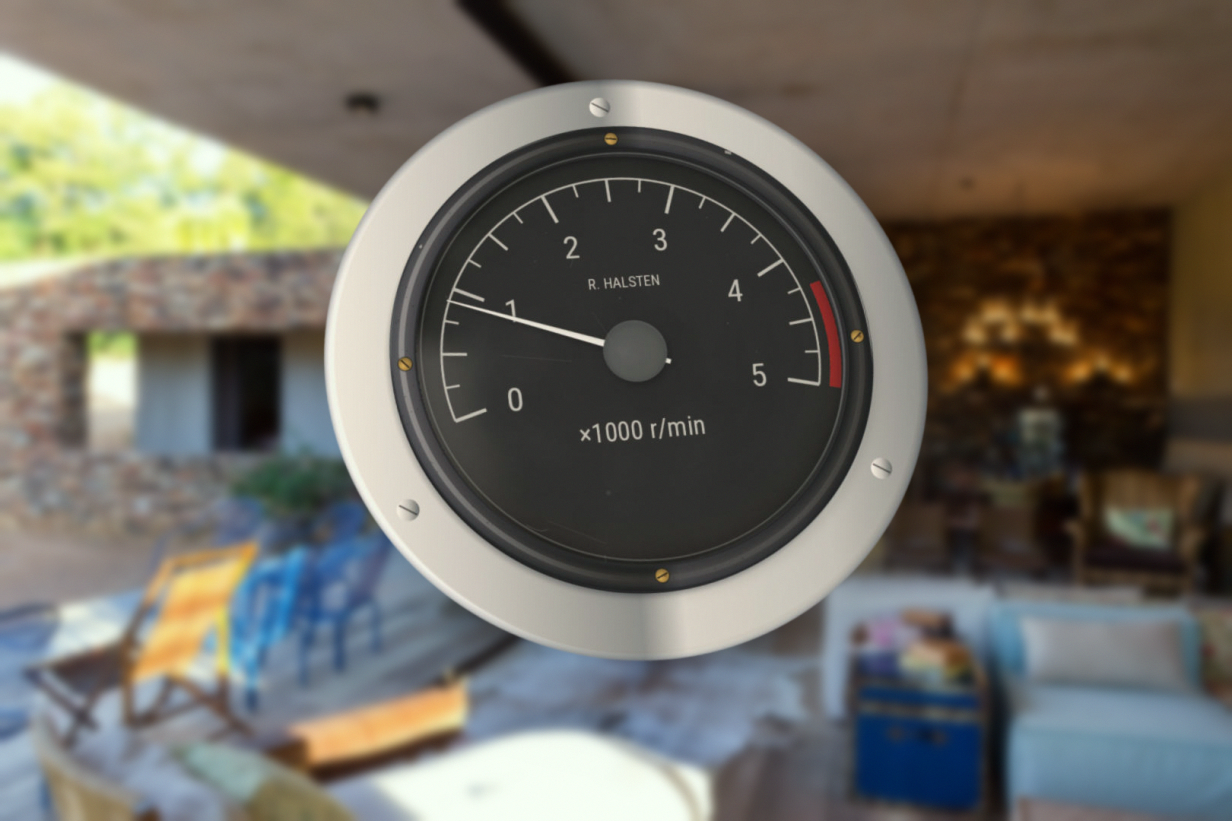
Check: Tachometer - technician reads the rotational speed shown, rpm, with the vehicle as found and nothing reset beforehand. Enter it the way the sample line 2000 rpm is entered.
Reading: 875 rpm
